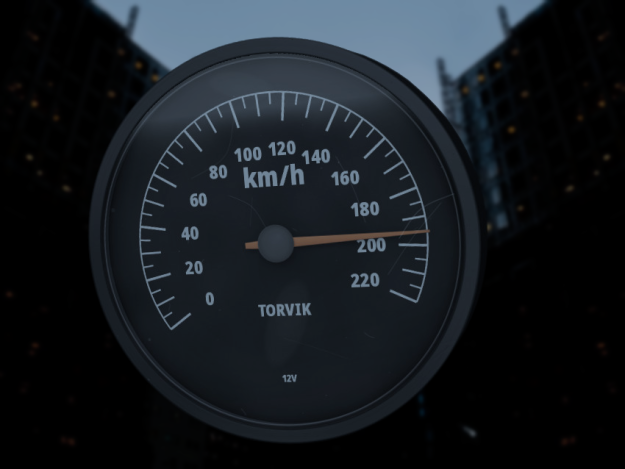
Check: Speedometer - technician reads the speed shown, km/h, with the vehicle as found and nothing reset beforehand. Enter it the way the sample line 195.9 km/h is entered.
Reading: 195 km/h
